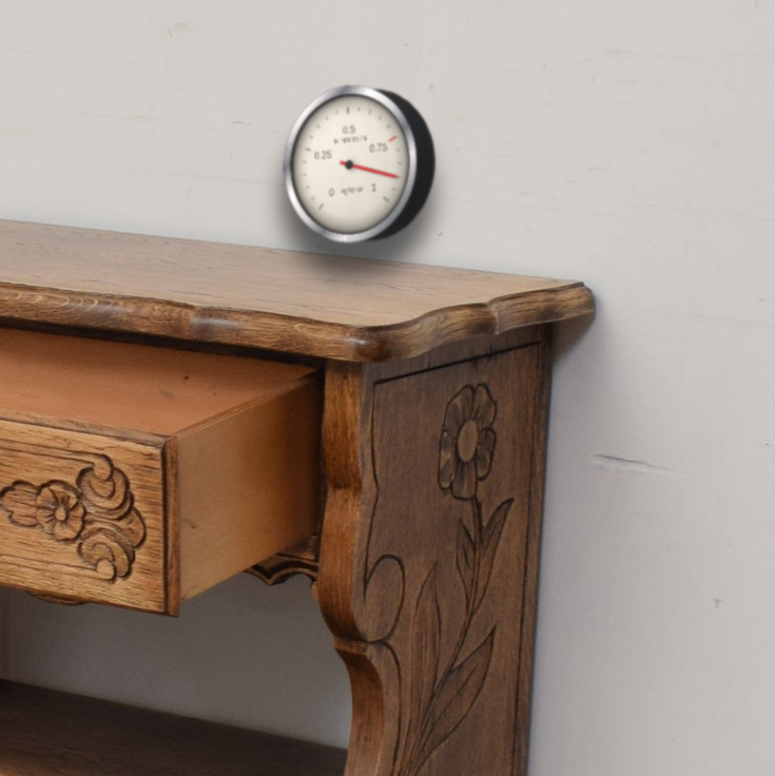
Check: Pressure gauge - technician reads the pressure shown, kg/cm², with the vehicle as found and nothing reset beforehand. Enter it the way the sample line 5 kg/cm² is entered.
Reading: 0.9 kg/cm²
